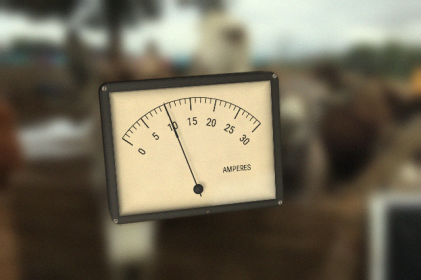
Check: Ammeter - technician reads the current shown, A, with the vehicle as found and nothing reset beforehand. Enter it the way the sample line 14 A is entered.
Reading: 10 A
